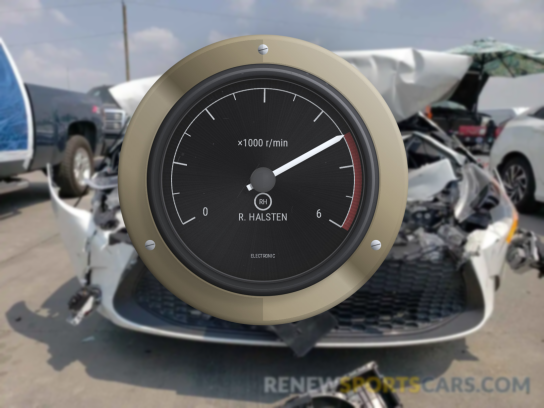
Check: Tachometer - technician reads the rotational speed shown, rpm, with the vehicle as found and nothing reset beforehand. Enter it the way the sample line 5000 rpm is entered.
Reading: 4500 rpm
